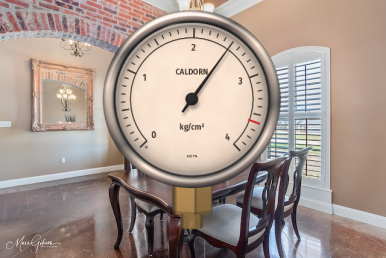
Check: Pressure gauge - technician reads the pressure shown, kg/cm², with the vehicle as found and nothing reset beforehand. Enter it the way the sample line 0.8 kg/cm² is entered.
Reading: 2.5 kg/cm²
